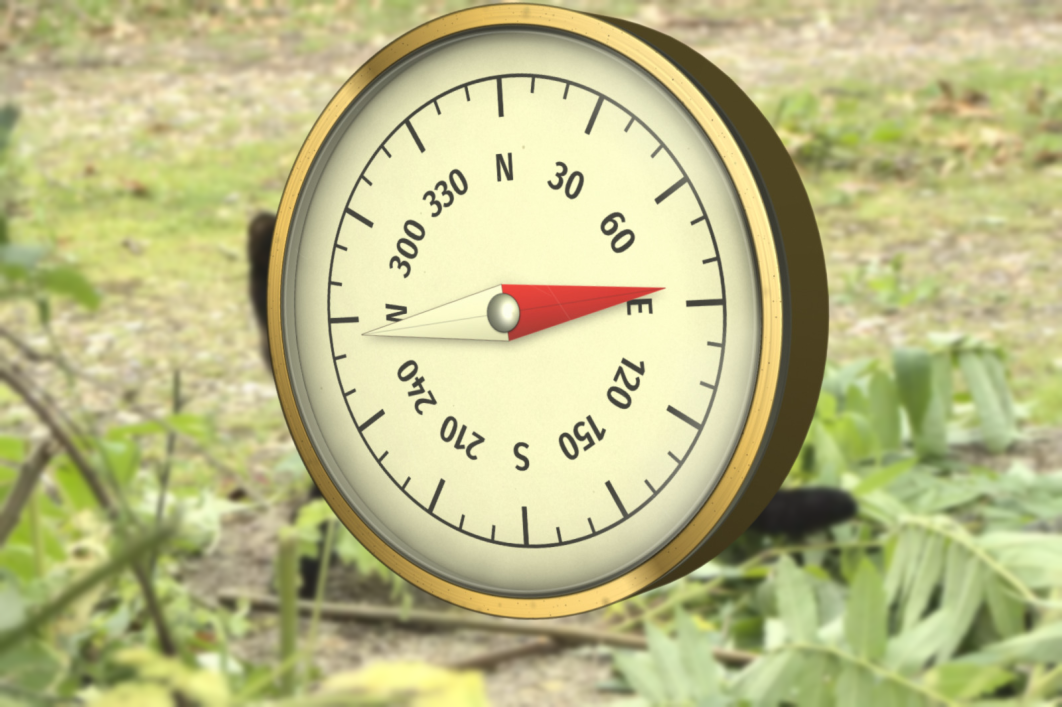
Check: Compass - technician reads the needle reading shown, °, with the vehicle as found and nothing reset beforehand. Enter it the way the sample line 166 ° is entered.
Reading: 85 °
